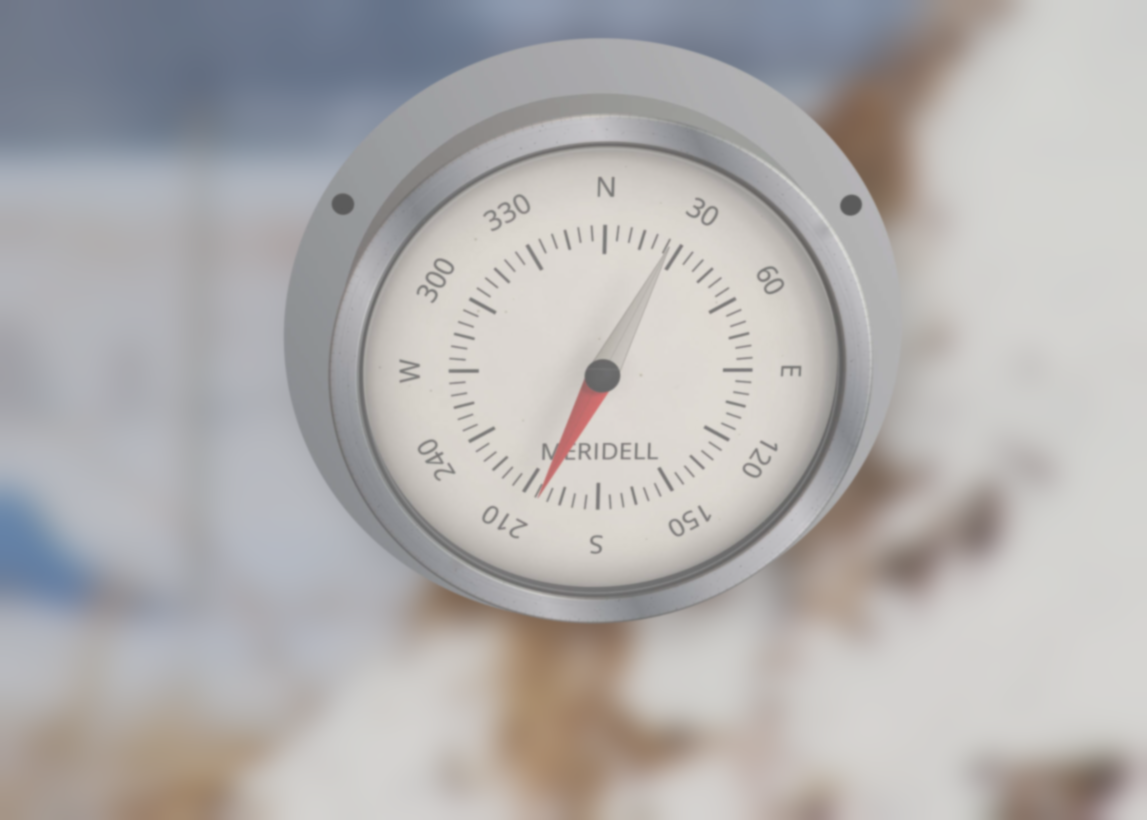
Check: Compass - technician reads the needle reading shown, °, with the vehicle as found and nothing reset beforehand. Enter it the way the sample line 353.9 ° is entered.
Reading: 205 °
